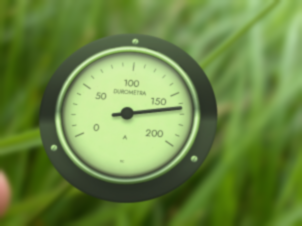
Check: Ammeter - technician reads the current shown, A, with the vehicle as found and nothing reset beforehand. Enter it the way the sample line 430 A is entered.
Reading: 165 A
